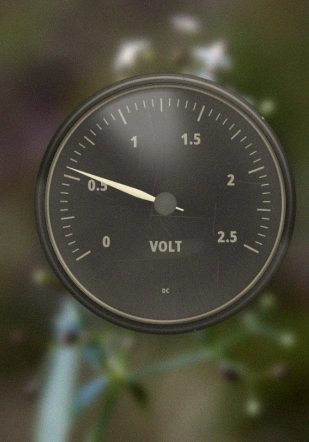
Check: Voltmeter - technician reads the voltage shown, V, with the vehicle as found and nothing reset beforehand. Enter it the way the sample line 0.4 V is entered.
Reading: 0.55 V
